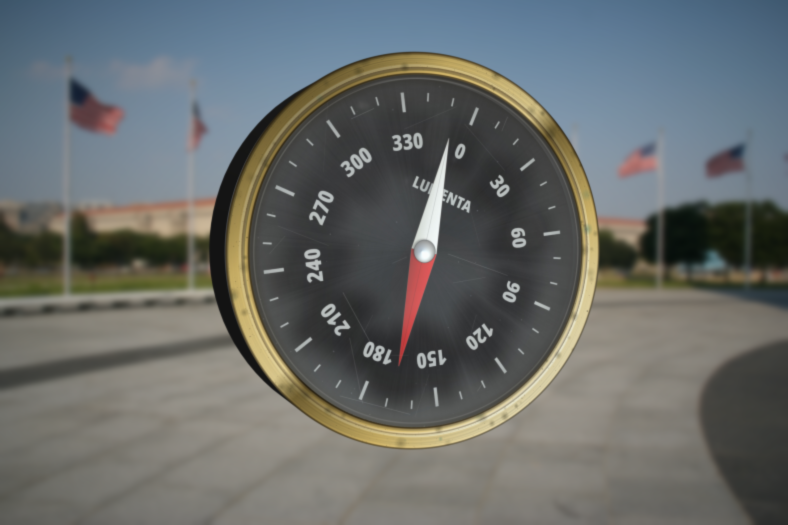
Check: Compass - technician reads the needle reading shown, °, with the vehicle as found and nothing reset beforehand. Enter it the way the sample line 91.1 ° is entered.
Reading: 170 °
